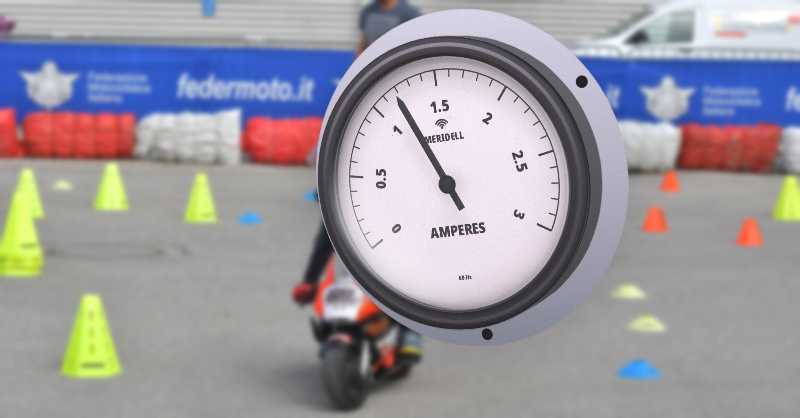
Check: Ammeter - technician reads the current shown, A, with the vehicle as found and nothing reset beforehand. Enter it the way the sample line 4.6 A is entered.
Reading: 1.2 A
